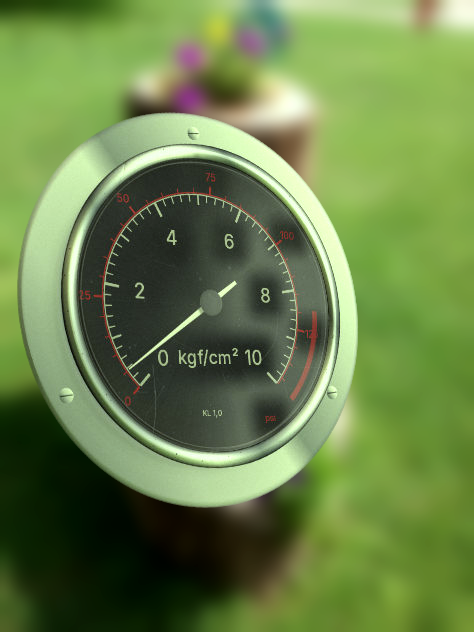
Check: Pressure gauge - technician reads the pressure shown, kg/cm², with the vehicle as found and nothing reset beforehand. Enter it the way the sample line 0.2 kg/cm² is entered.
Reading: 0.4 kg/cm²
